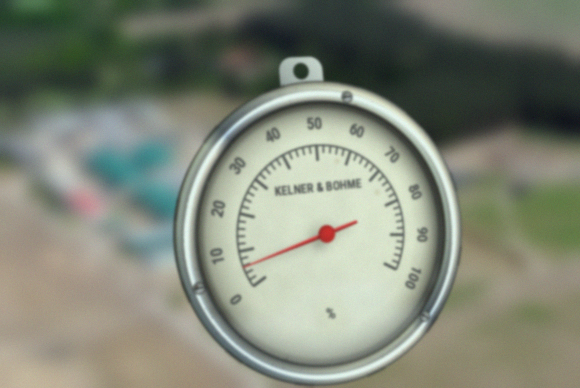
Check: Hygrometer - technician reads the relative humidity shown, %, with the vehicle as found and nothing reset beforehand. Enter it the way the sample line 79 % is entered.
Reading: 6 %
